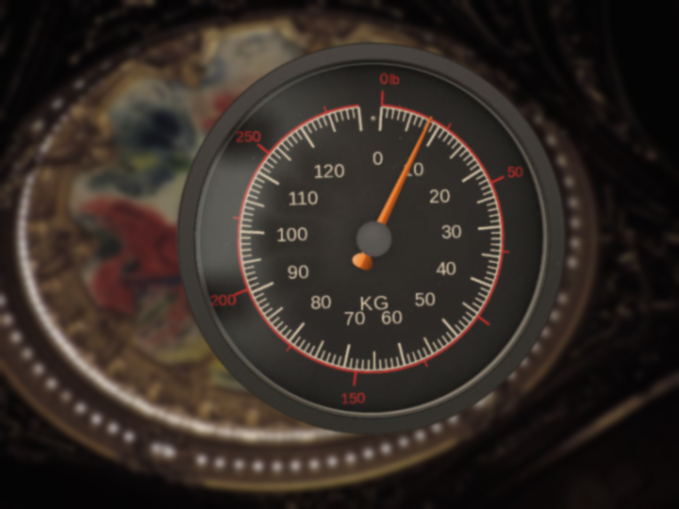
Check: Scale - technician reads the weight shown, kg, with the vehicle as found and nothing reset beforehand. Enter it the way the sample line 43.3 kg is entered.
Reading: 8 kg
